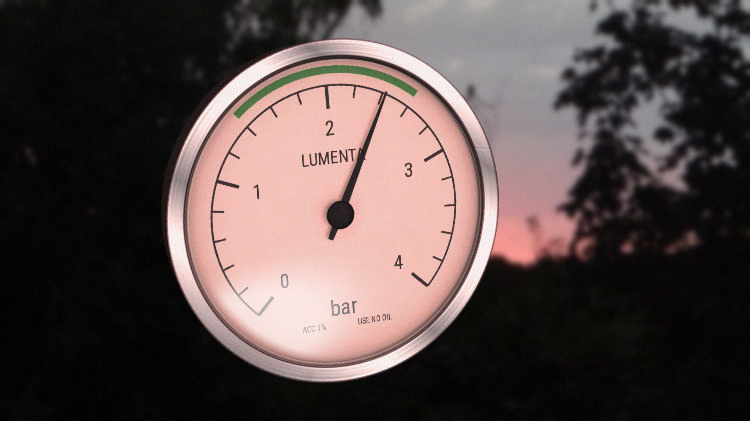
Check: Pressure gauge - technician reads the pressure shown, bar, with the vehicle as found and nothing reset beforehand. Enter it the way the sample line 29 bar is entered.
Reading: 2.4 bar
